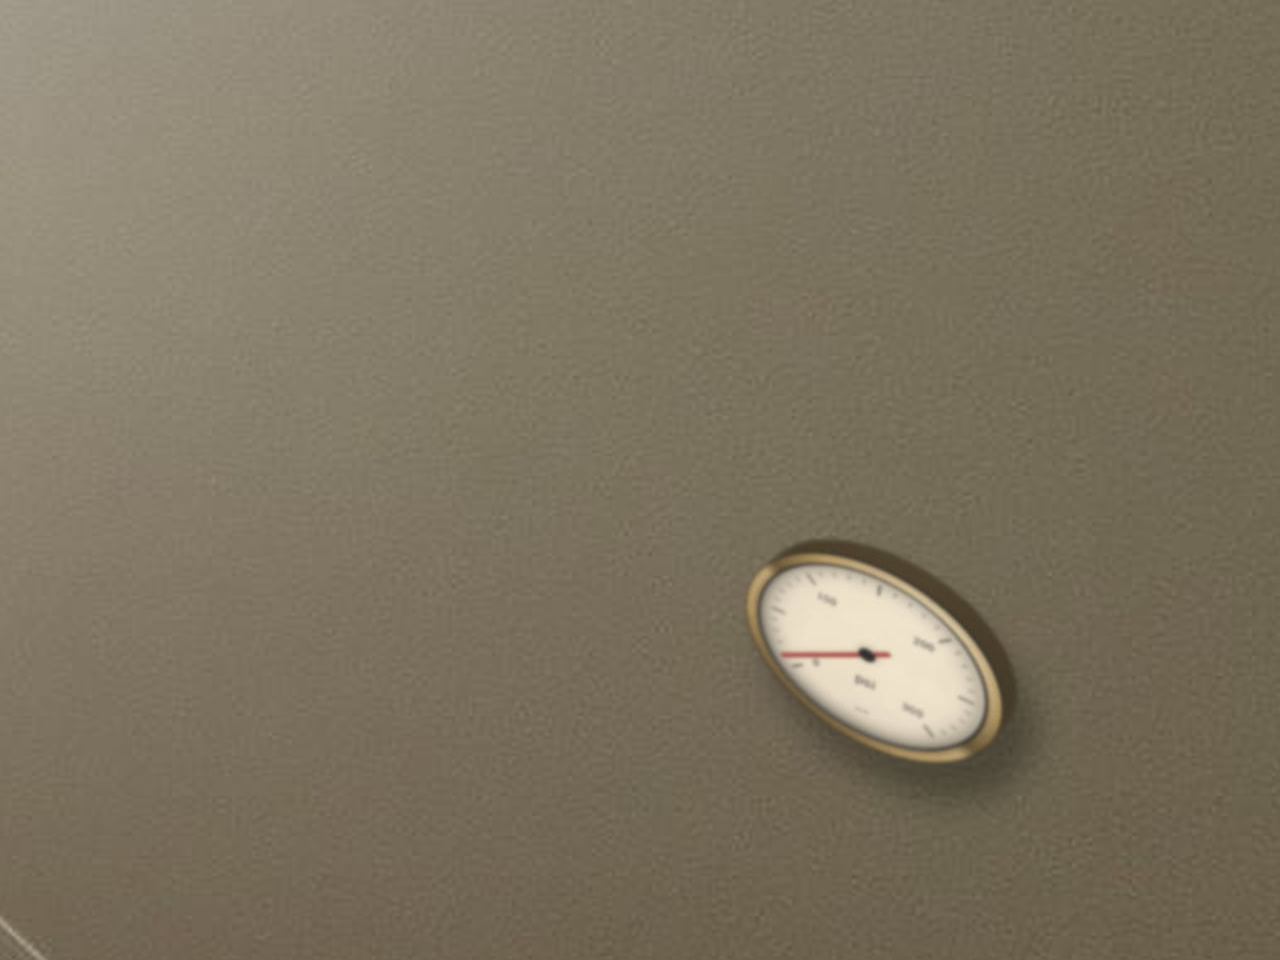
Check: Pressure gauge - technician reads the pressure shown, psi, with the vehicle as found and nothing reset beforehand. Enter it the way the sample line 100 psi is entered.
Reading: 10 psi
